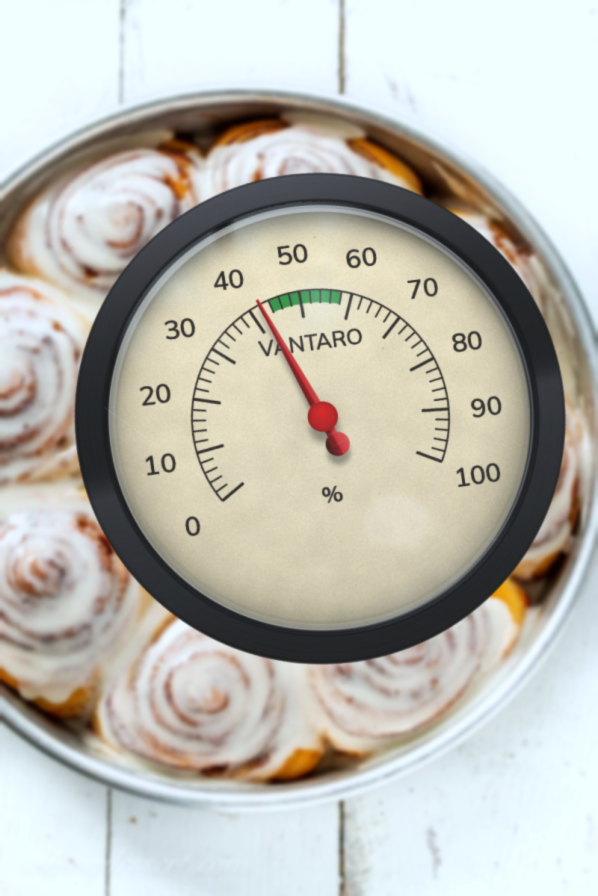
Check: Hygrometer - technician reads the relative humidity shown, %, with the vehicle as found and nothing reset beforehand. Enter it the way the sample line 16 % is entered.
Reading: 42 %
